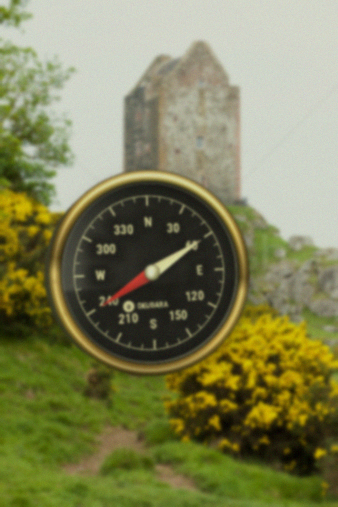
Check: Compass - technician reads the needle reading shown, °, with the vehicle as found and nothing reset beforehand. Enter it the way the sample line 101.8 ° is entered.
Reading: 240 °
